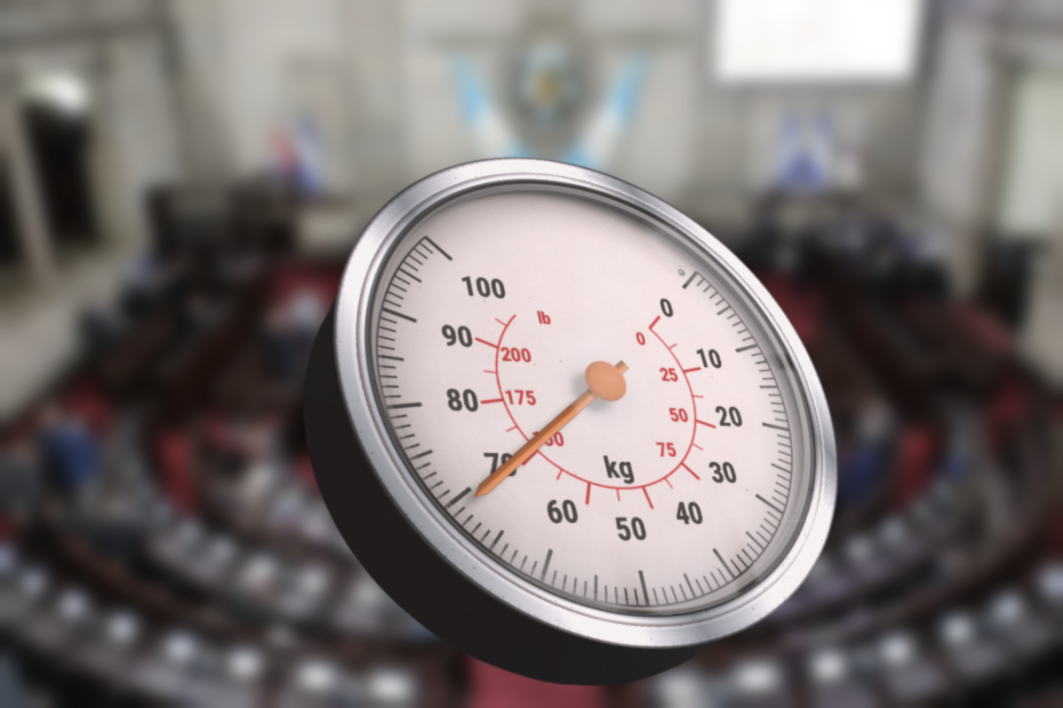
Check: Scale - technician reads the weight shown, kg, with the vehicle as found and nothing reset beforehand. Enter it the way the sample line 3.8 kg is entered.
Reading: 69 kg
